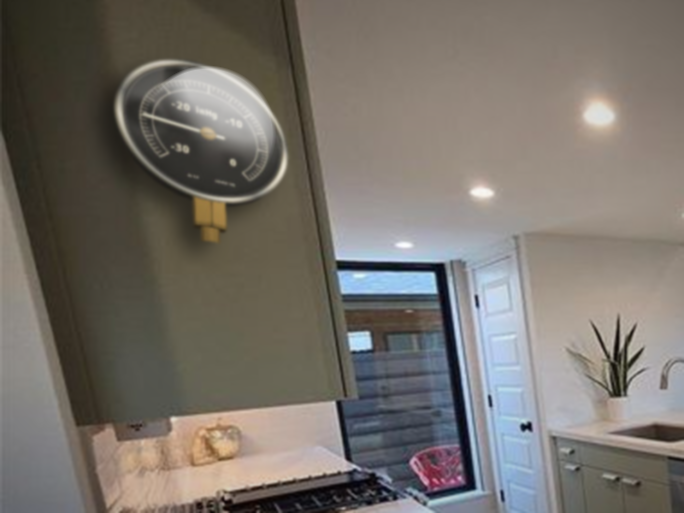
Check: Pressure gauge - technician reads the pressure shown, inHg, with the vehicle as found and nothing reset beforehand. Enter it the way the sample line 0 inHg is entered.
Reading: -25 inHg
